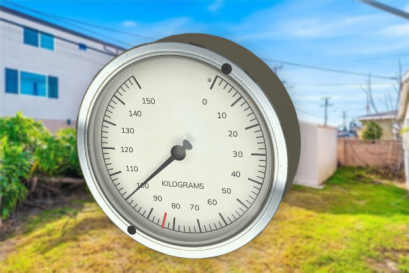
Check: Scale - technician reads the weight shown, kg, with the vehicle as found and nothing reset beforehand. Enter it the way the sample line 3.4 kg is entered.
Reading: 100 kg
